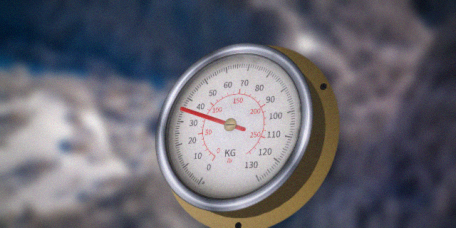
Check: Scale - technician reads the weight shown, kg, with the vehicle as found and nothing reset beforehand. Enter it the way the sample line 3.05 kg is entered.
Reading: 35 kg
